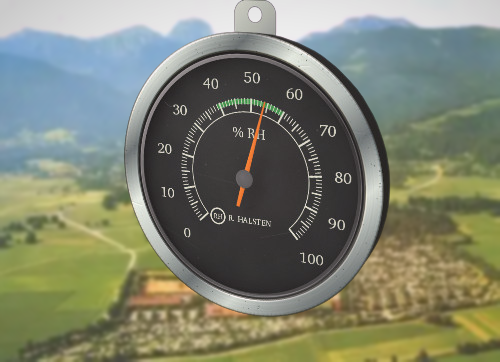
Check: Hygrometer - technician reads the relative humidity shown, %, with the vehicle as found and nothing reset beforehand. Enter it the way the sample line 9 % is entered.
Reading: 55 %
